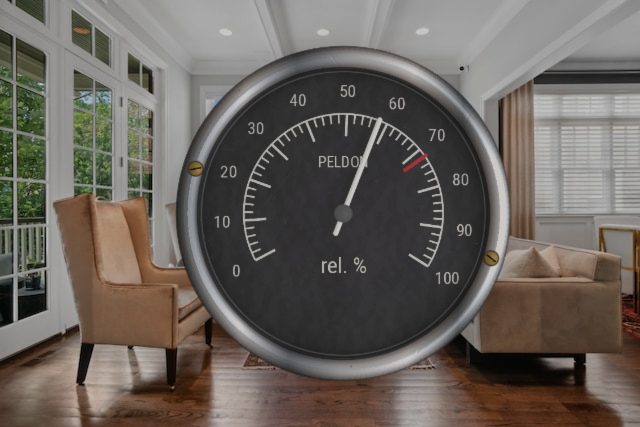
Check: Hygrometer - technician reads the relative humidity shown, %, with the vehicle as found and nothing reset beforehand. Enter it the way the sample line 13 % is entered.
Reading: 58 %
